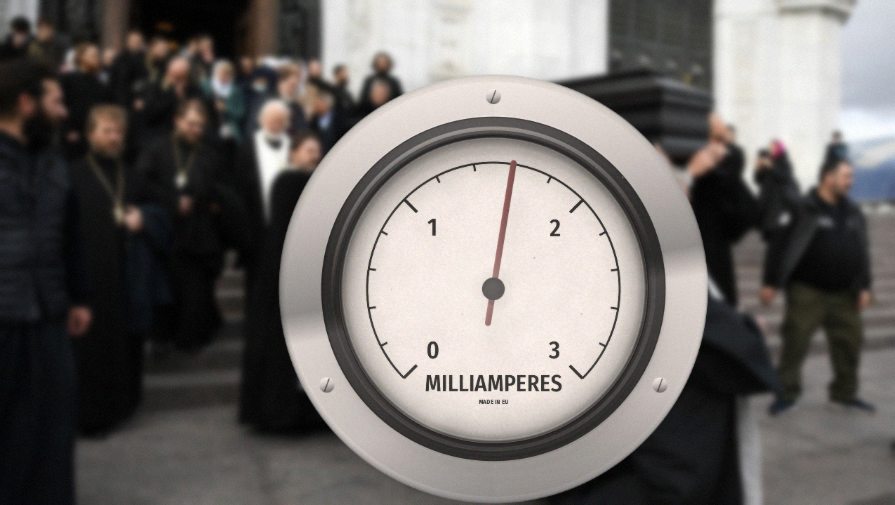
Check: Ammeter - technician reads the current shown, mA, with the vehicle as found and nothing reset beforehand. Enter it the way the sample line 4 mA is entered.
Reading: 1.6 mA
